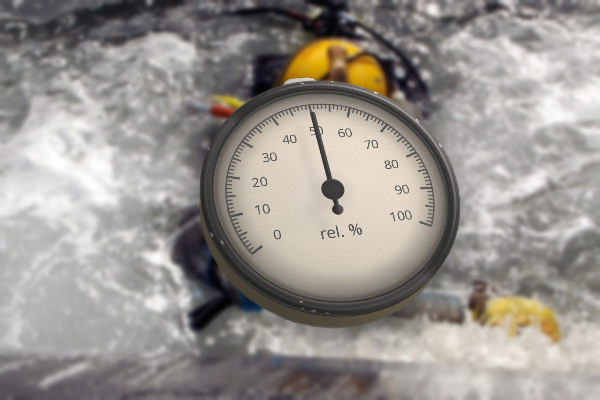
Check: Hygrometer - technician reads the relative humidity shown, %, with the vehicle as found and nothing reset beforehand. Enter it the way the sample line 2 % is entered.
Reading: 50 %
